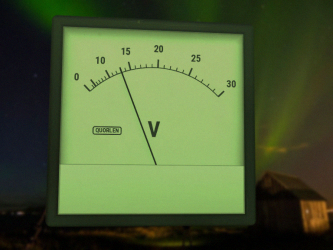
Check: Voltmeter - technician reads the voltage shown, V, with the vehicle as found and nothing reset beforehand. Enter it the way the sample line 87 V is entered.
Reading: 13 V
